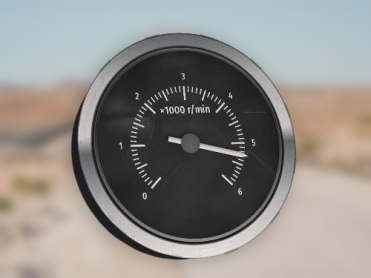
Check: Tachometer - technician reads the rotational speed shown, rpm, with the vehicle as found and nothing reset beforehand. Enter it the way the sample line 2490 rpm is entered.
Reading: 5300 rpm
